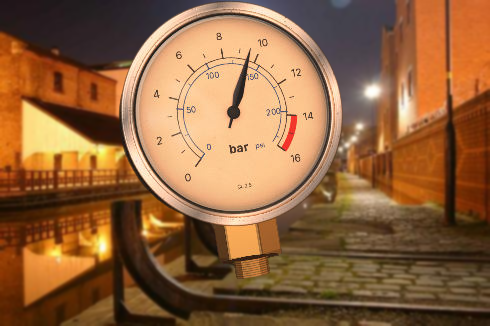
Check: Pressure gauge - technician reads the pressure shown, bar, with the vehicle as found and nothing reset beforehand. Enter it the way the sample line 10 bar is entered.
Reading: 9.5 bar
